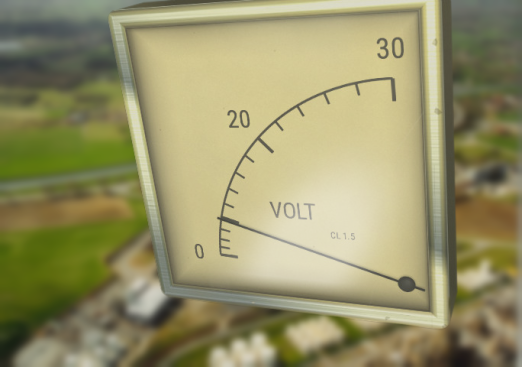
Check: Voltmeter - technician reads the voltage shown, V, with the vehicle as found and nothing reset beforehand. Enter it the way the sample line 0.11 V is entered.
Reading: 10 V
